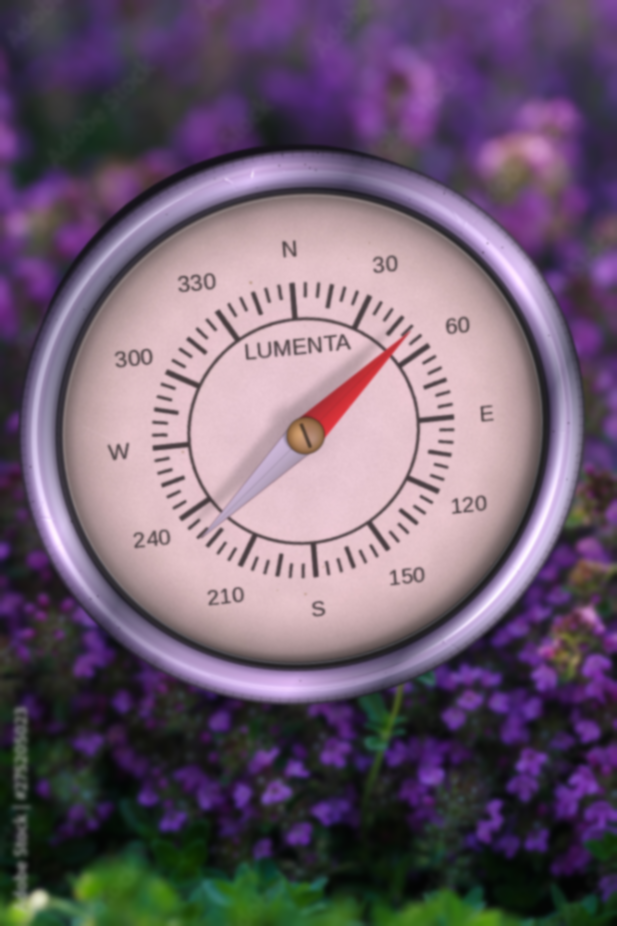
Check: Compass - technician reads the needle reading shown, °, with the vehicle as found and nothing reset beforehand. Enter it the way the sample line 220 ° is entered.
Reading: 50 °
